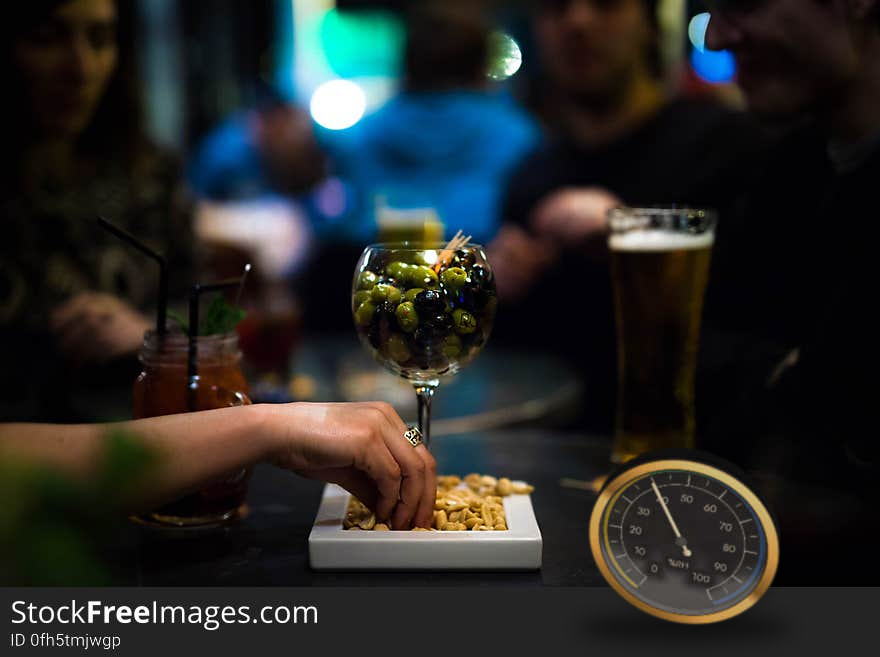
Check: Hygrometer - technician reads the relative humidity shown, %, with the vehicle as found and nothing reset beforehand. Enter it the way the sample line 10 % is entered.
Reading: 40 %
